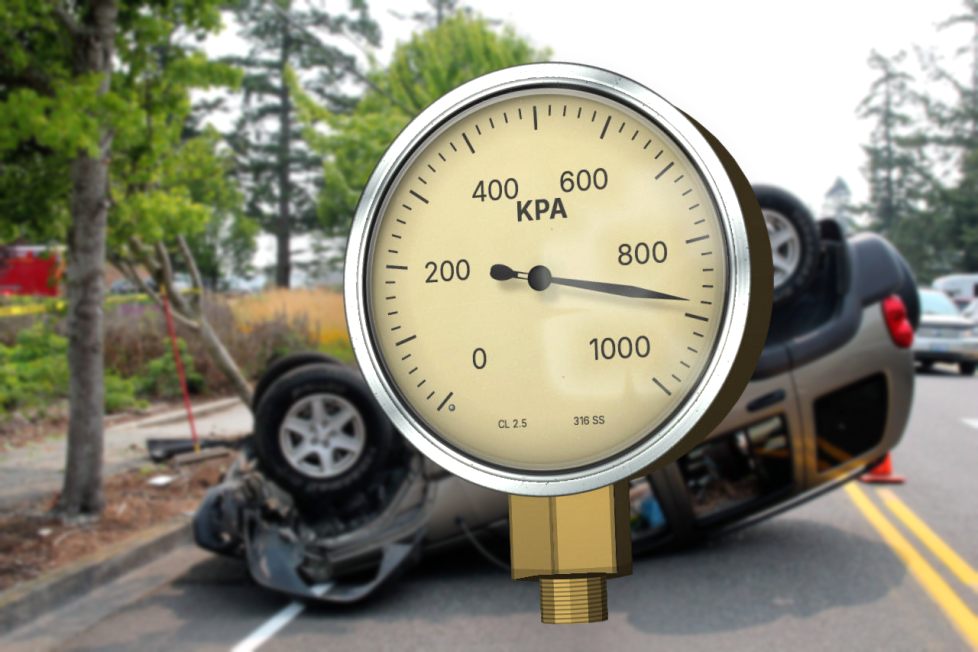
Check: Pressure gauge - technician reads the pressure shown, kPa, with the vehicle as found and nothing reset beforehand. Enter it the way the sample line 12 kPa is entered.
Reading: 880 kPa
